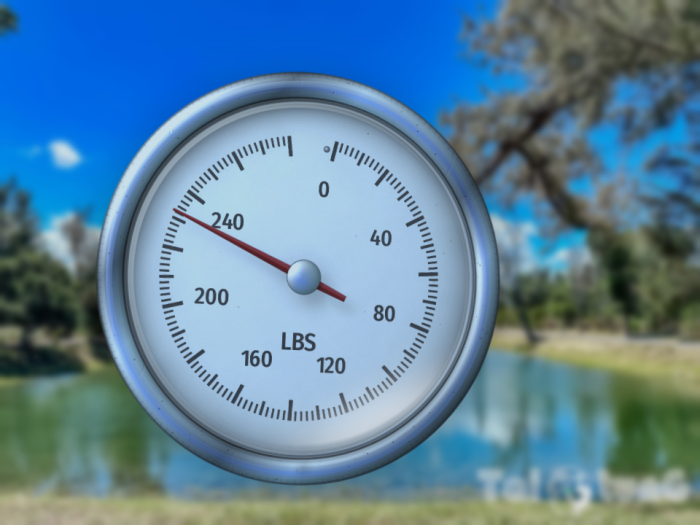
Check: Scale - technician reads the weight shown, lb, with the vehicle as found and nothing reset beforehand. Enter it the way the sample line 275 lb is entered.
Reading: 232 lb
